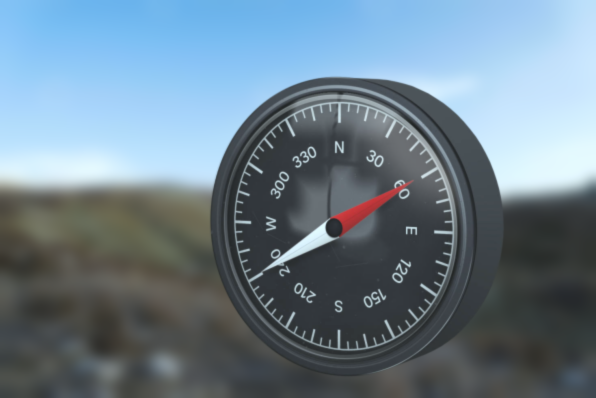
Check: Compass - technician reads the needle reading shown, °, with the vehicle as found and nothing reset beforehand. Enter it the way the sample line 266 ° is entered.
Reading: 60 °
